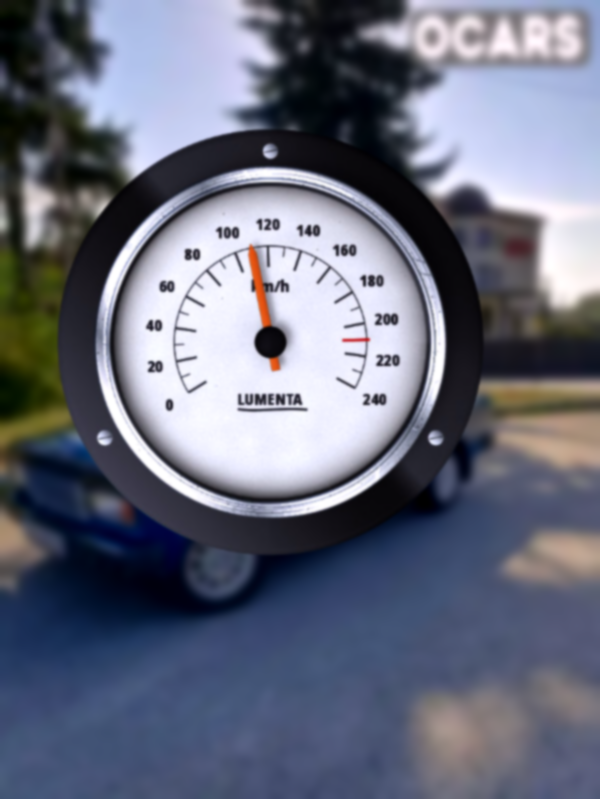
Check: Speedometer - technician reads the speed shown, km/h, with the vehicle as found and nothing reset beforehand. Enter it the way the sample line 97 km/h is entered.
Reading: 110 km/h
